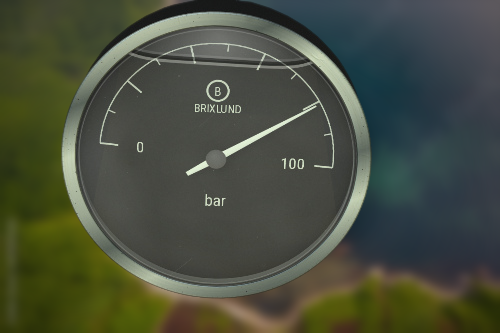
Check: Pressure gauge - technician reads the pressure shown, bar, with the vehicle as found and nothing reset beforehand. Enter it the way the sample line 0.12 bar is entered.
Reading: 80 bar
